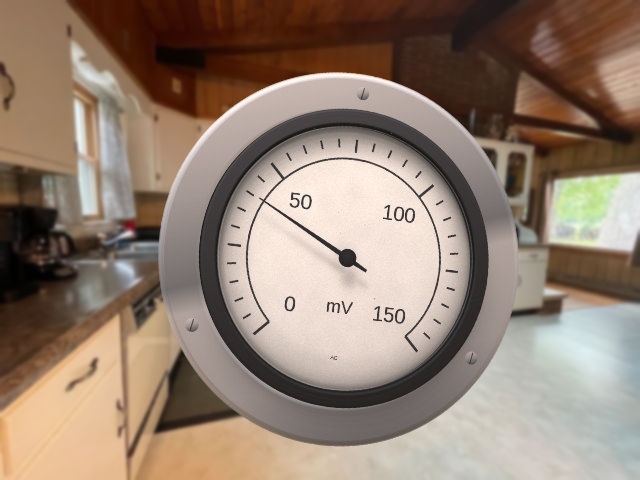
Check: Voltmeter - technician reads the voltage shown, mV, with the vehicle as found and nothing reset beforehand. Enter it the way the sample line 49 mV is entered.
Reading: 40 mV
